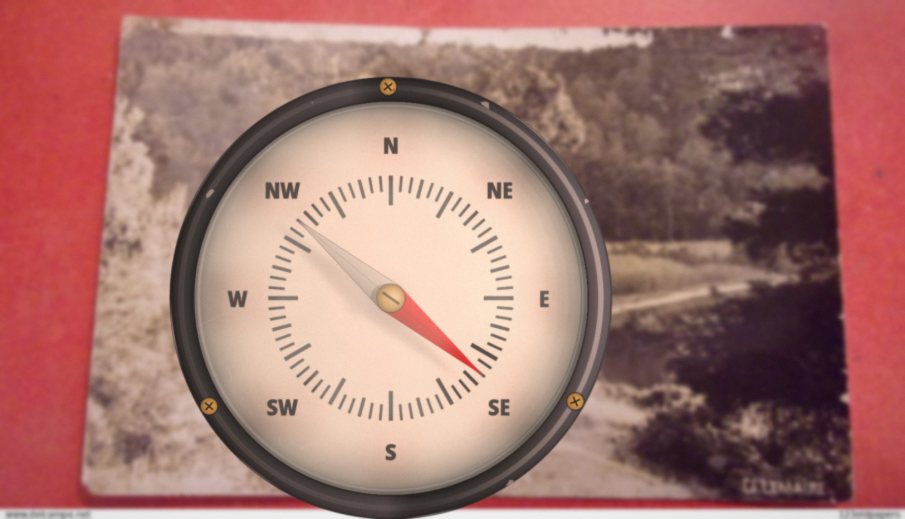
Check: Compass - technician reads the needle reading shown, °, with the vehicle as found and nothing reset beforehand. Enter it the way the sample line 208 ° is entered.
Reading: 130 °
